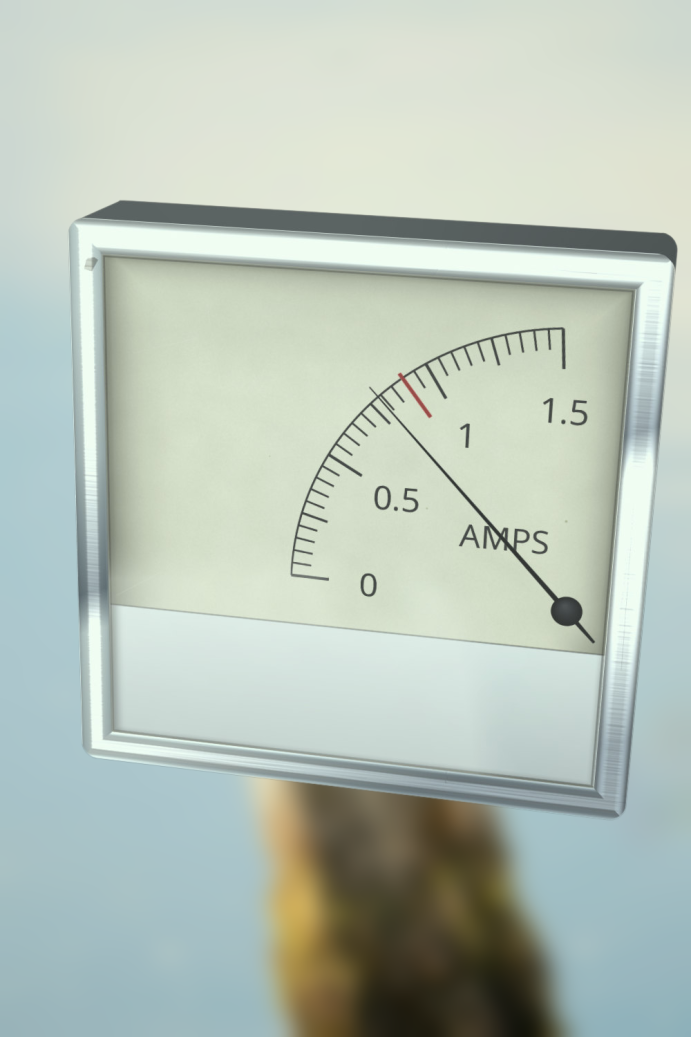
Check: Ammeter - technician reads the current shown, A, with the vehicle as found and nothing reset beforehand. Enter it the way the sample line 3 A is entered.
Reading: 0.8 A
